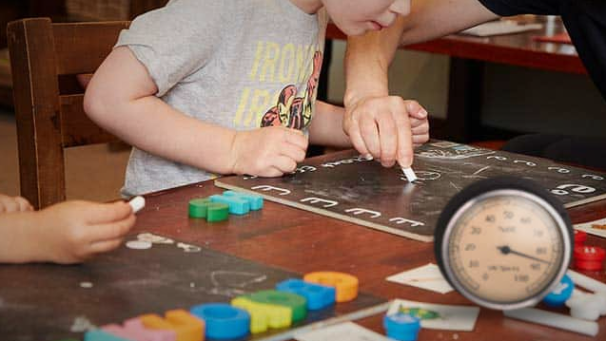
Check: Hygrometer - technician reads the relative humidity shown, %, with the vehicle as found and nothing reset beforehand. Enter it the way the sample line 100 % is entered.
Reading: 85 %
